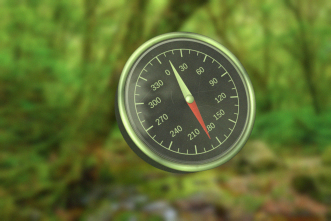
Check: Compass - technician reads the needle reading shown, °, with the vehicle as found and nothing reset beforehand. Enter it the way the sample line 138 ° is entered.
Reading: 190 °
